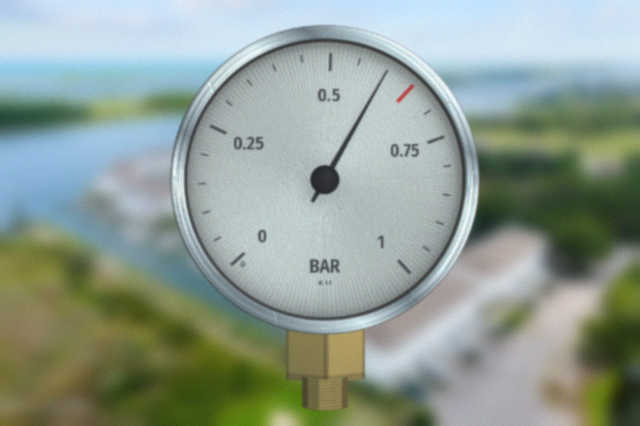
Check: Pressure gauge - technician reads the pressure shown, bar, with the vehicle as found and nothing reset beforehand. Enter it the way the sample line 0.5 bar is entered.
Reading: 0.6 bar
